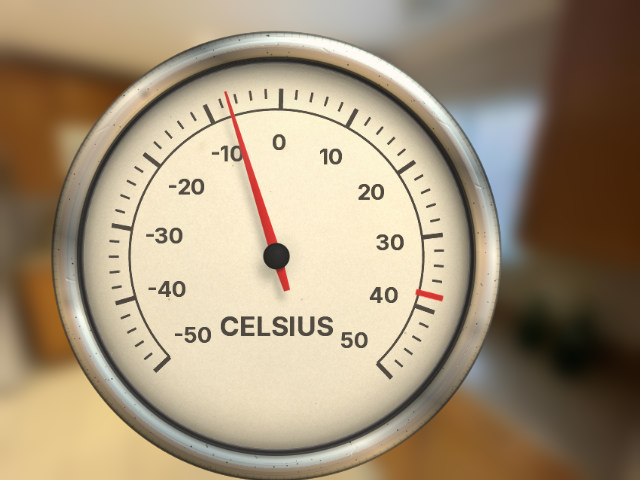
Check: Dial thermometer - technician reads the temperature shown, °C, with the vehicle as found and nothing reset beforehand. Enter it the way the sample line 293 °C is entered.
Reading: -7 °C
